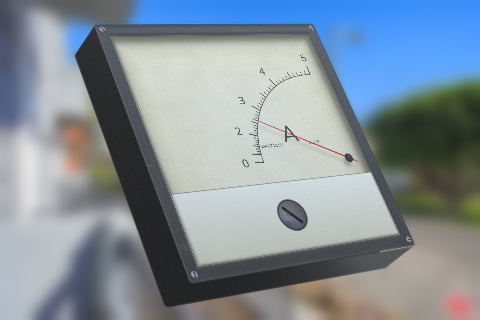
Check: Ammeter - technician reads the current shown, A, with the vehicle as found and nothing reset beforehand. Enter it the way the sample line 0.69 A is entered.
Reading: 2.5 A
